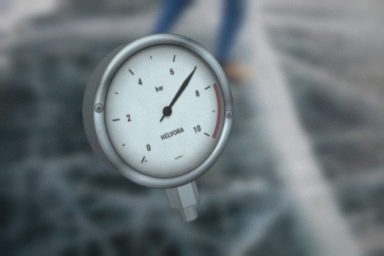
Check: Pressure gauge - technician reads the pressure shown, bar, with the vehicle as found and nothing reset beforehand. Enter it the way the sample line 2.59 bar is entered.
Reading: 7 bar
